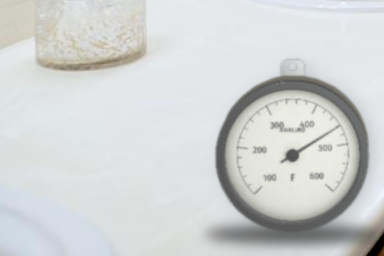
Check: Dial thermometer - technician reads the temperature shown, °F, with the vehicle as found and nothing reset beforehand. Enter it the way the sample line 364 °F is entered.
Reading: 460 °F
